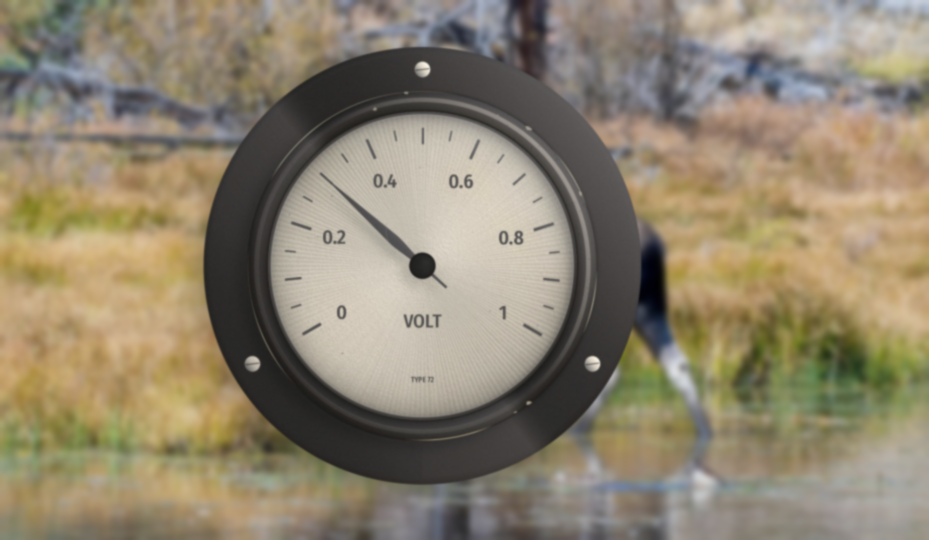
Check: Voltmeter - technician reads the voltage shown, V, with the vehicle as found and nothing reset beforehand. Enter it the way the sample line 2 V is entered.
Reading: 0.3 V
